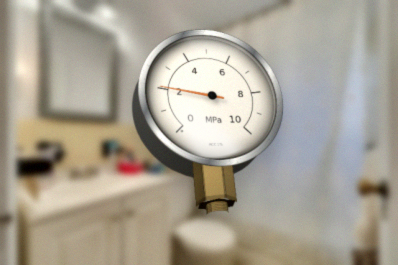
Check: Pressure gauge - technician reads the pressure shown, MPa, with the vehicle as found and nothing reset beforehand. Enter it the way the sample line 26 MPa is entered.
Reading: 2 MPa
